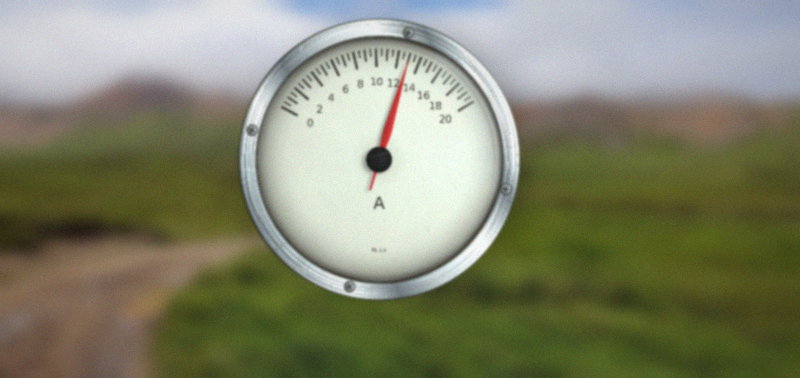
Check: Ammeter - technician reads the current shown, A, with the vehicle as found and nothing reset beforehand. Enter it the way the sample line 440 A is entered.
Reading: 13 A
